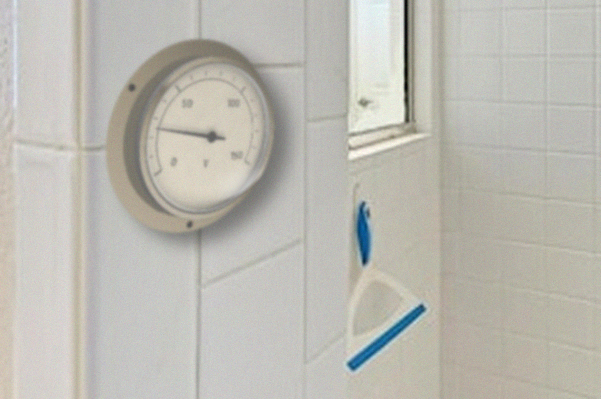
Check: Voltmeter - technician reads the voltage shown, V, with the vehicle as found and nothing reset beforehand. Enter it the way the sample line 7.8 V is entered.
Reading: 25 V
